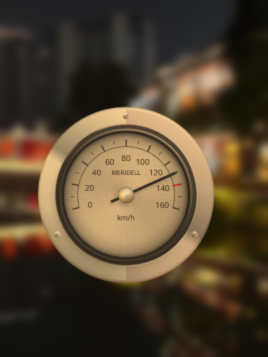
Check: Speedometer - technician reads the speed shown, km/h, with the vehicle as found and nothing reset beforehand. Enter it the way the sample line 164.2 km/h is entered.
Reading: 130 km/h
